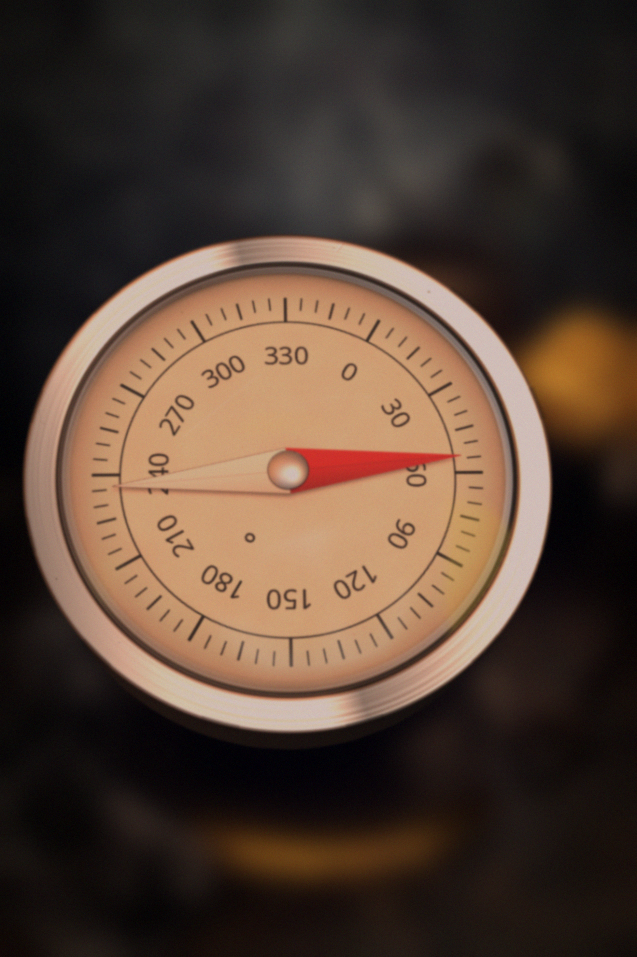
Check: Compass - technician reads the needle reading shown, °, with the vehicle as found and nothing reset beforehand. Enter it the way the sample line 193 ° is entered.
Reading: 55 °
